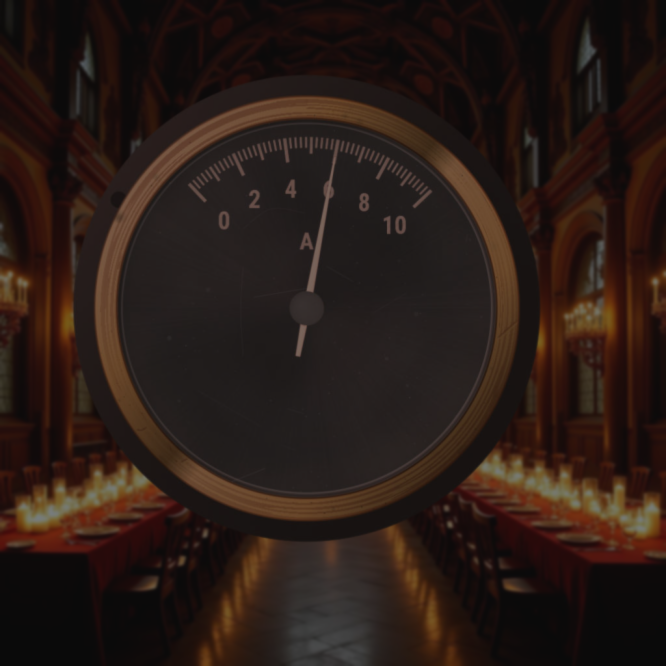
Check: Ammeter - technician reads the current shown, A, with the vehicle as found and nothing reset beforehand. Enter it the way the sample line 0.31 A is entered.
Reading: 6 A
